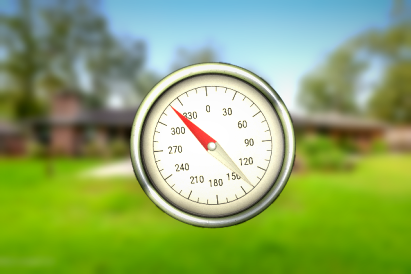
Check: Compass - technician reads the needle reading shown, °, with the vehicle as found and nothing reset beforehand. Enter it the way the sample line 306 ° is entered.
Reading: 320 °
